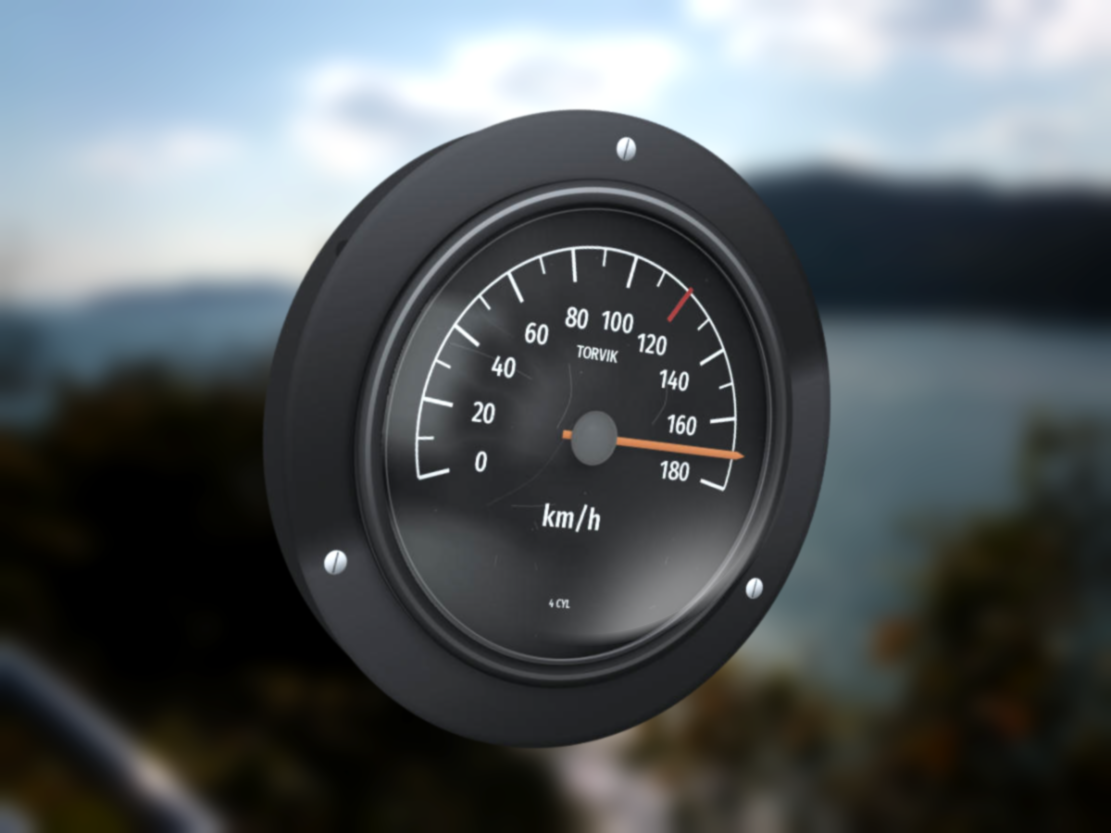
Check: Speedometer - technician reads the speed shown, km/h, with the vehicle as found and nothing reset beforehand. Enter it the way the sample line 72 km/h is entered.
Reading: 170 km/h
